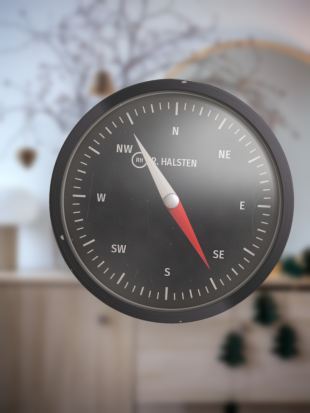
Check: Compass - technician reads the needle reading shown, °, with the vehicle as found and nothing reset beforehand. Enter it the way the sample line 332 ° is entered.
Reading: 147.5 °
